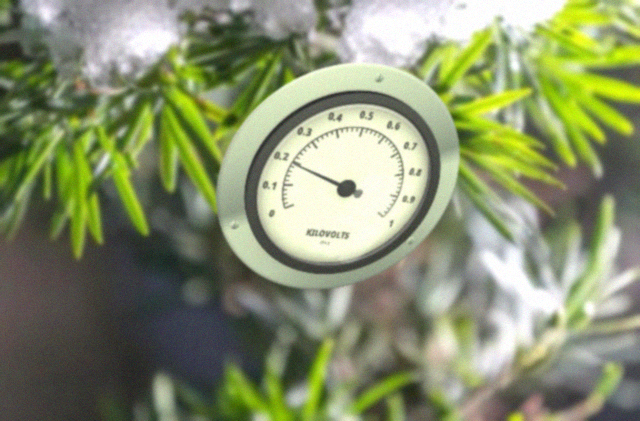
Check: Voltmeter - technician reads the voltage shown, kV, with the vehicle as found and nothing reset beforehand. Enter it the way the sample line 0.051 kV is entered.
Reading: 0.2 kV
